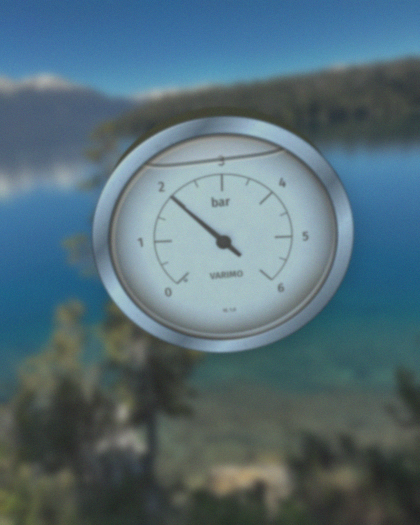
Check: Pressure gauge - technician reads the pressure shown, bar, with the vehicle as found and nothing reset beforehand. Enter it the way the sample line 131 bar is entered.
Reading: 2 bar
